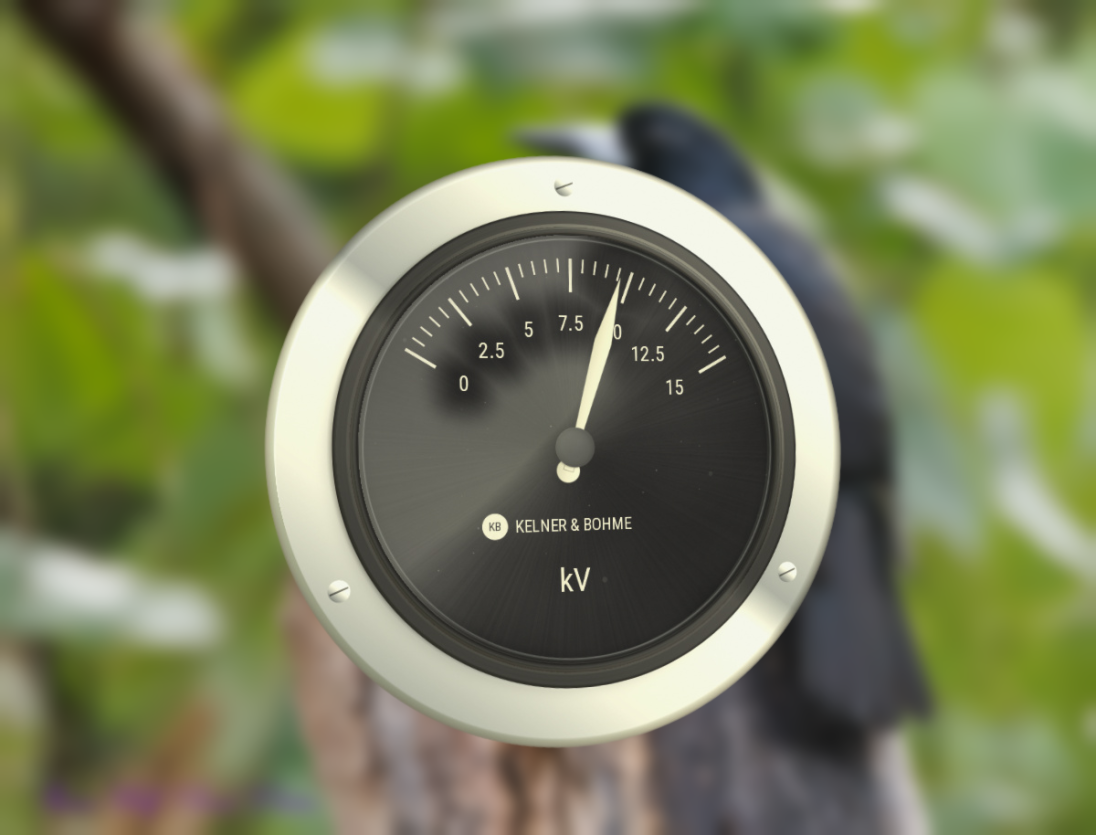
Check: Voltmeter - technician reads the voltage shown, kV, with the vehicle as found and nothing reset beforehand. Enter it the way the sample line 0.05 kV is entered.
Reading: 9.5 kV
